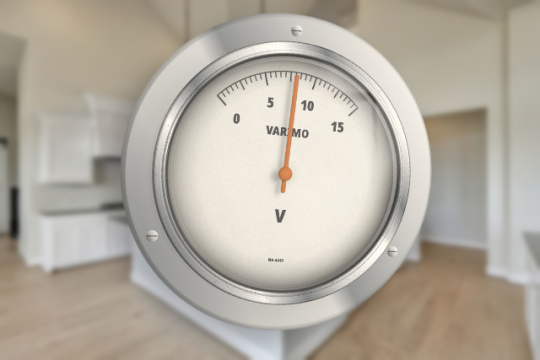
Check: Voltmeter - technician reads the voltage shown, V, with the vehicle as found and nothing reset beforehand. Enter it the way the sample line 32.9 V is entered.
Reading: 8 V
